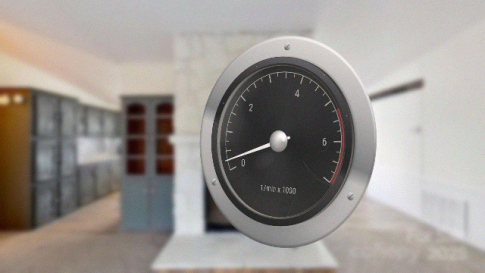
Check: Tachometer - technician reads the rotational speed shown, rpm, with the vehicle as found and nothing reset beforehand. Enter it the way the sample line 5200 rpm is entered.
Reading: 250 rpm
